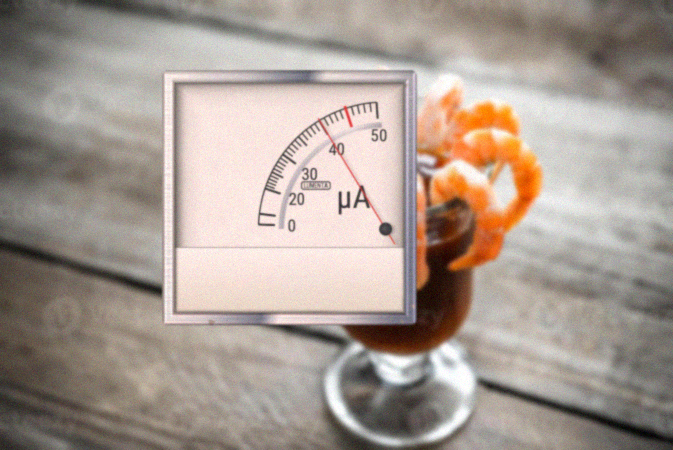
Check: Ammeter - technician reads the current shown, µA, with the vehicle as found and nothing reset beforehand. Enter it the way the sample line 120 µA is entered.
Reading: 40 µA
